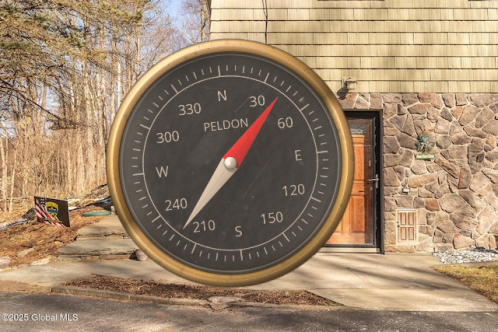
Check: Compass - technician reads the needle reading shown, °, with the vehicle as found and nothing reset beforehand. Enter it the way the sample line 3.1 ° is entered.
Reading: 42.5 °
